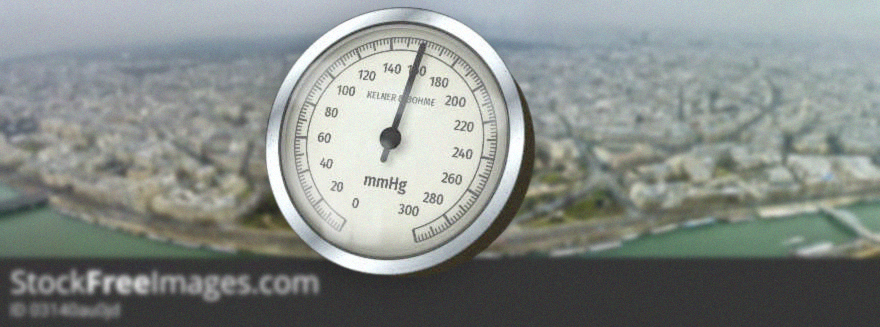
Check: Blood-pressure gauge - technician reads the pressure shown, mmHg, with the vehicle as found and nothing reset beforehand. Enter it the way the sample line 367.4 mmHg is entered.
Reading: 160 mmHg
